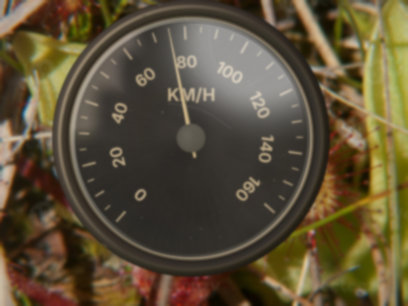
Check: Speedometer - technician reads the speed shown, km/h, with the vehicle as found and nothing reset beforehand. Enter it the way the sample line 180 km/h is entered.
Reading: 75 km/h
